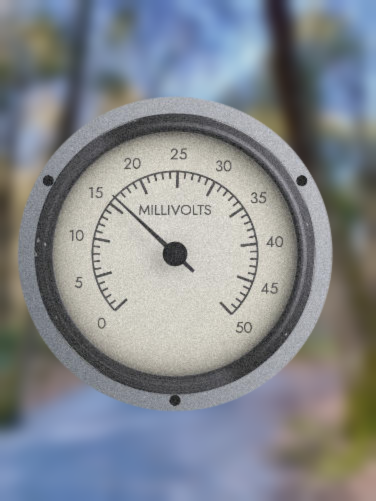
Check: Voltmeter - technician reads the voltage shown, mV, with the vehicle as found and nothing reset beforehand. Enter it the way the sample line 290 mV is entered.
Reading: 16 mV
